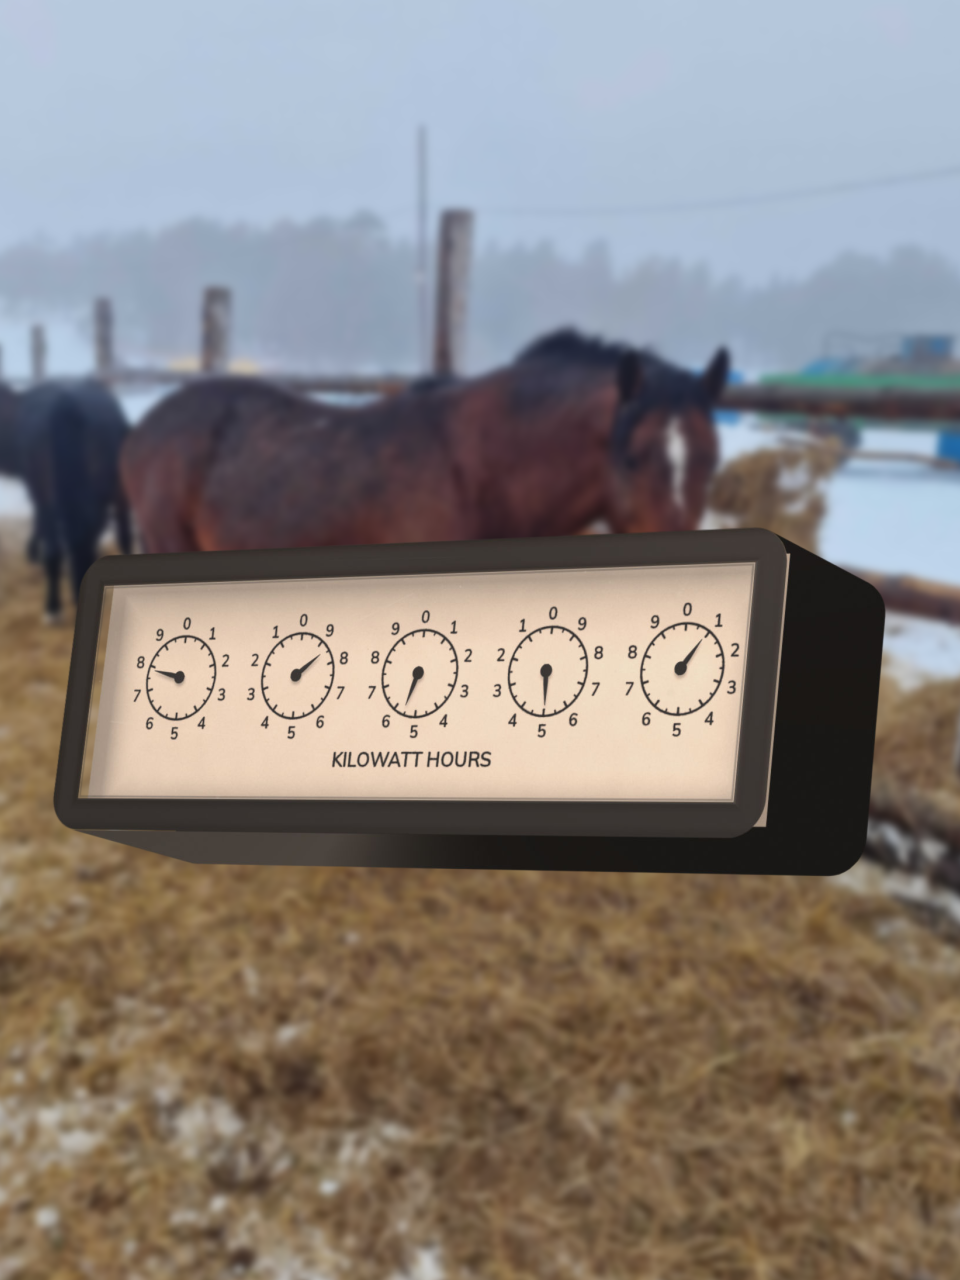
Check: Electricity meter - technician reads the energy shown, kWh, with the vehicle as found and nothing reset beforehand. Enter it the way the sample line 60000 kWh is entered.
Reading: 78551 kWh
